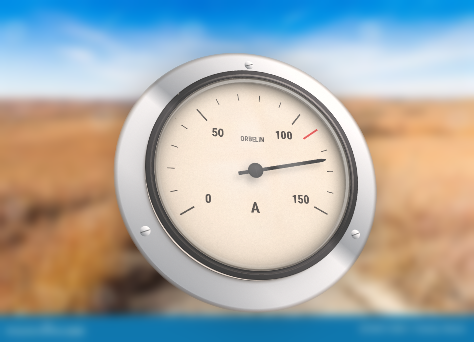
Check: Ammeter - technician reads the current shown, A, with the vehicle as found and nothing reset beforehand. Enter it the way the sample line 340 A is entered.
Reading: 125 A
